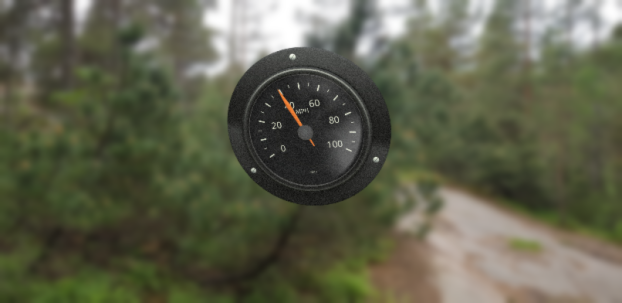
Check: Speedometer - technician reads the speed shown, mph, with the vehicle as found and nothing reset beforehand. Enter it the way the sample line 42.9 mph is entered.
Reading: 40 mph
